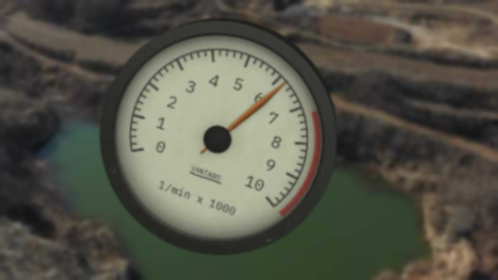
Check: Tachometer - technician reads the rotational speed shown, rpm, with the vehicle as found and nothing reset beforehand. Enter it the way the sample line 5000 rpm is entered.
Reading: 6200 rpm
